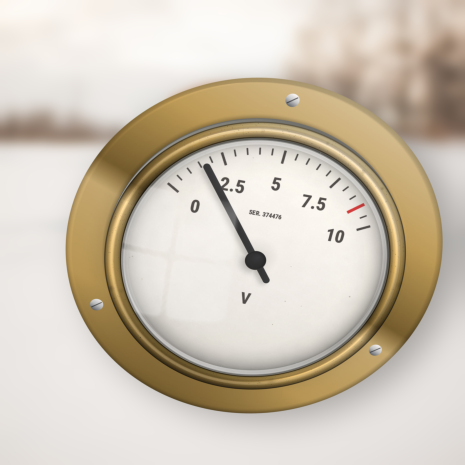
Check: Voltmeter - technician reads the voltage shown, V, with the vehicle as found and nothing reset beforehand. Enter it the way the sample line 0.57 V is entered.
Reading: 1.75 V
